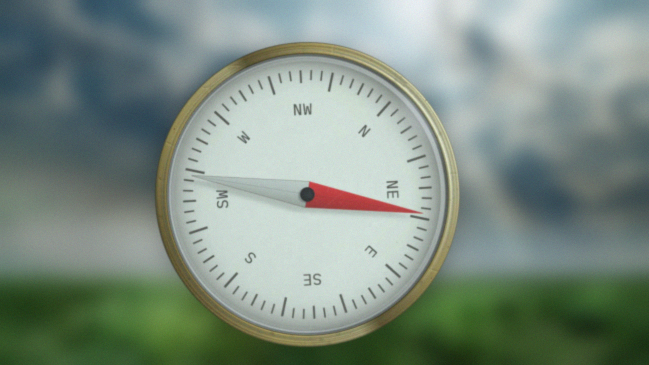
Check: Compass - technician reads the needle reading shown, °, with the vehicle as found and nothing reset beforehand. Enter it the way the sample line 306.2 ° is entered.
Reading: 57.5 °
